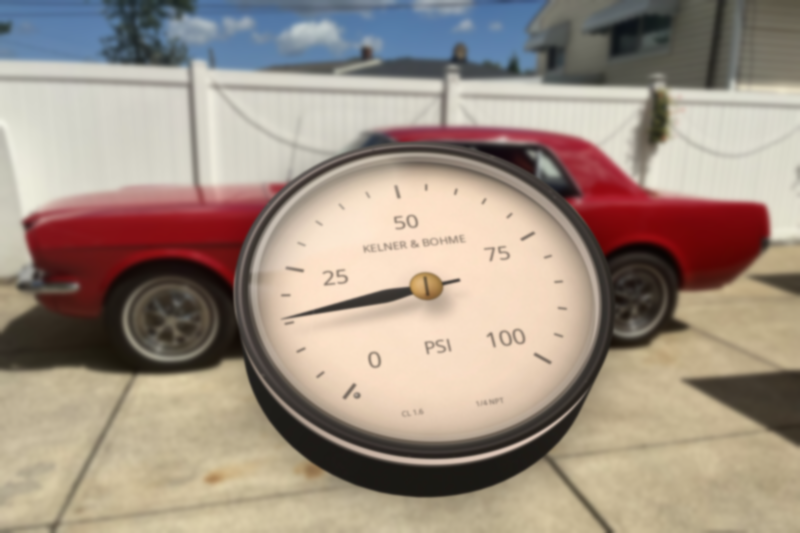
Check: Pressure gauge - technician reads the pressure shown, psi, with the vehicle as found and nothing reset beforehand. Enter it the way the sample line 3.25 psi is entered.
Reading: 15 psi
